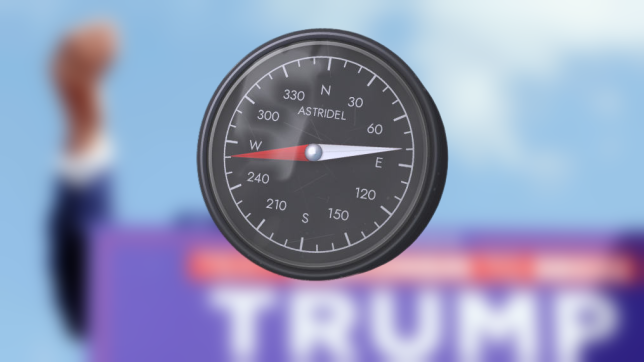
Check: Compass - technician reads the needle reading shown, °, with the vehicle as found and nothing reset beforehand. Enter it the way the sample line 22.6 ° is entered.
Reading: 260 °
